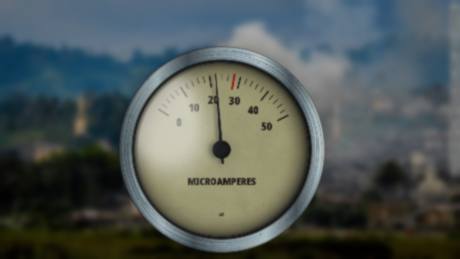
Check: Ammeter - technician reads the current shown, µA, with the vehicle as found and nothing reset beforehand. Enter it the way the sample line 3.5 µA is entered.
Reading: 22 µA
